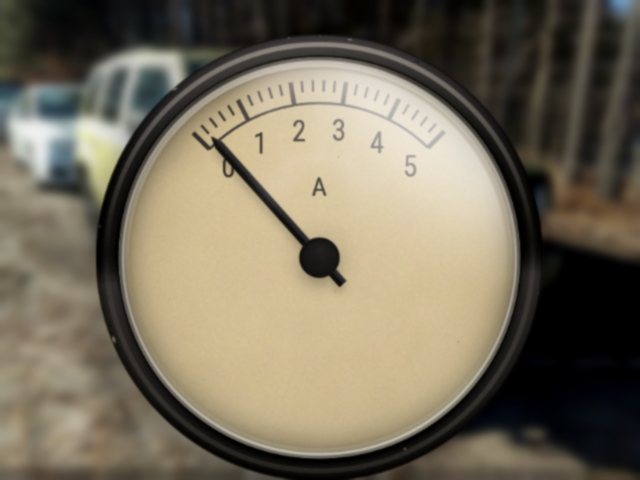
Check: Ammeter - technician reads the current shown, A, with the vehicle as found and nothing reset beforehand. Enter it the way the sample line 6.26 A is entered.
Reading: 0.2 A
